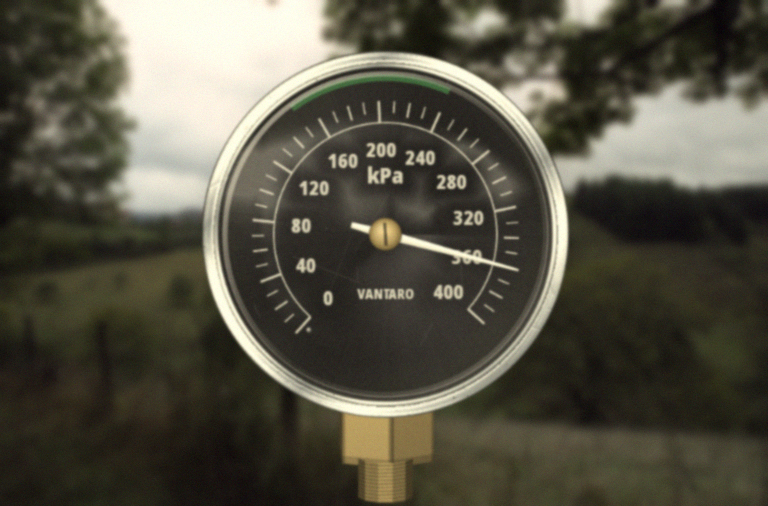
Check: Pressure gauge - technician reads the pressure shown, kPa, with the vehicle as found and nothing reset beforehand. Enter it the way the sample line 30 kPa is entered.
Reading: 360 kPa
